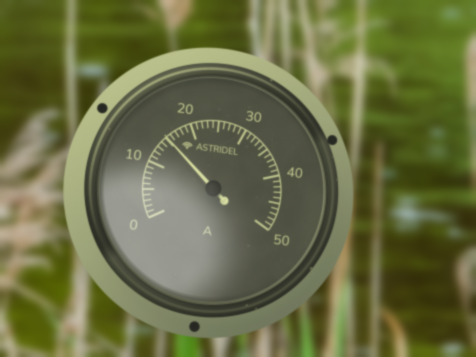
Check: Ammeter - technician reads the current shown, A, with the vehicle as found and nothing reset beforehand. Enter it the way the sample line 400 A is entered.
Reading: 15 A
